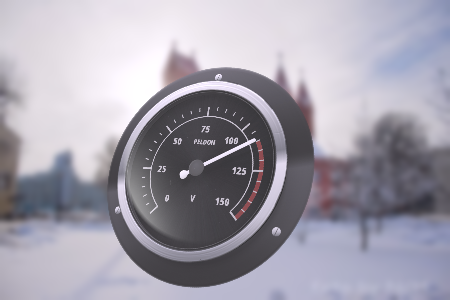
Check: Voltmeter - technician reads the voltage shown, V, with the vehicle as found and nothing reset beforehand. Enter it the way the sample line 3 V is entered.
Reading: 110 V
